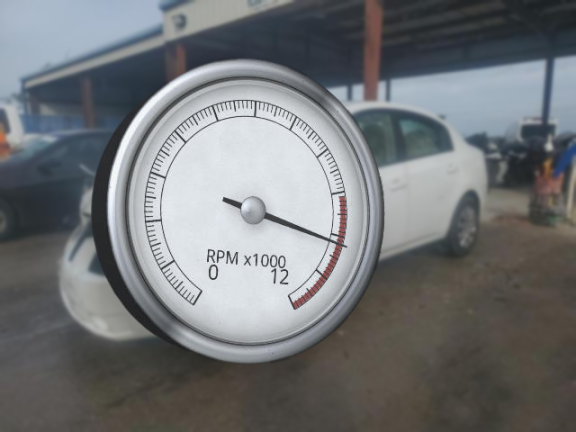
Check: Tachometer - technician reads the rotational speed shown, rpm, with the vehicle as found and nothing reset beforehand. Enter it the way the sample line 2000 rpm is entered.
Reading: 10200 rpm
